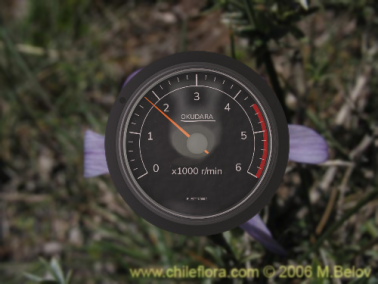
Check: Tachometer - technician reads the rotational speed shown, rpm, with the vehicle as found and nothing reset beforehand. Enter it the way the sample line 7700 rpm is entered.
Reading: 1800 rpm
